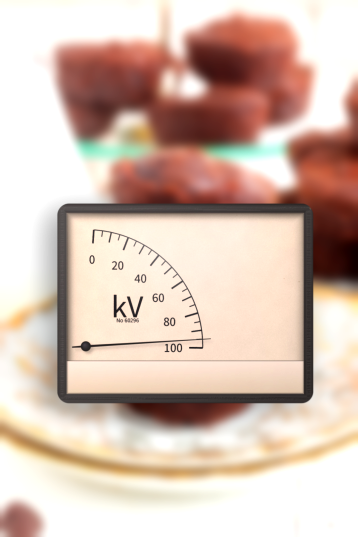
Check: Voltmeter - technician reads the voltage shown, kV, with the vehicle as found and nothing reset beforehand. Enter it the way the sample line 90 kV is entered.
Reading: 95 kV
